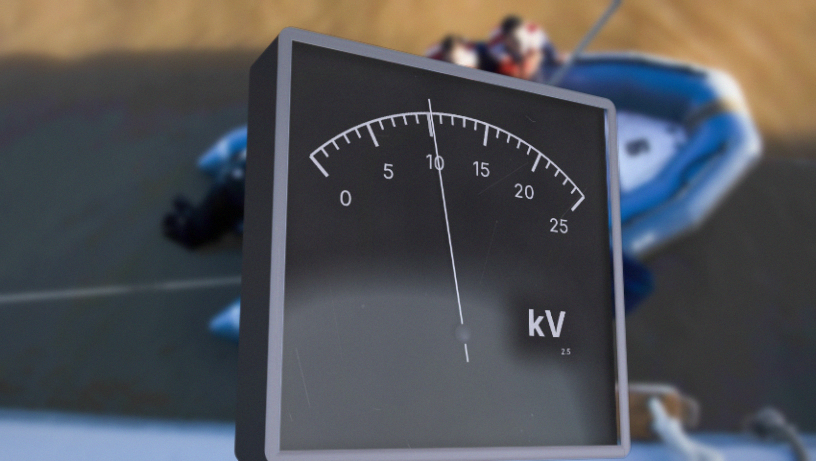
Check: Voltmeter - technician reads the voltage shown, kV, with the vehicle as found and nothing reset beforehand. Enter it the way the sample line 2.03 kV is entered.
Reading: 10 kV
